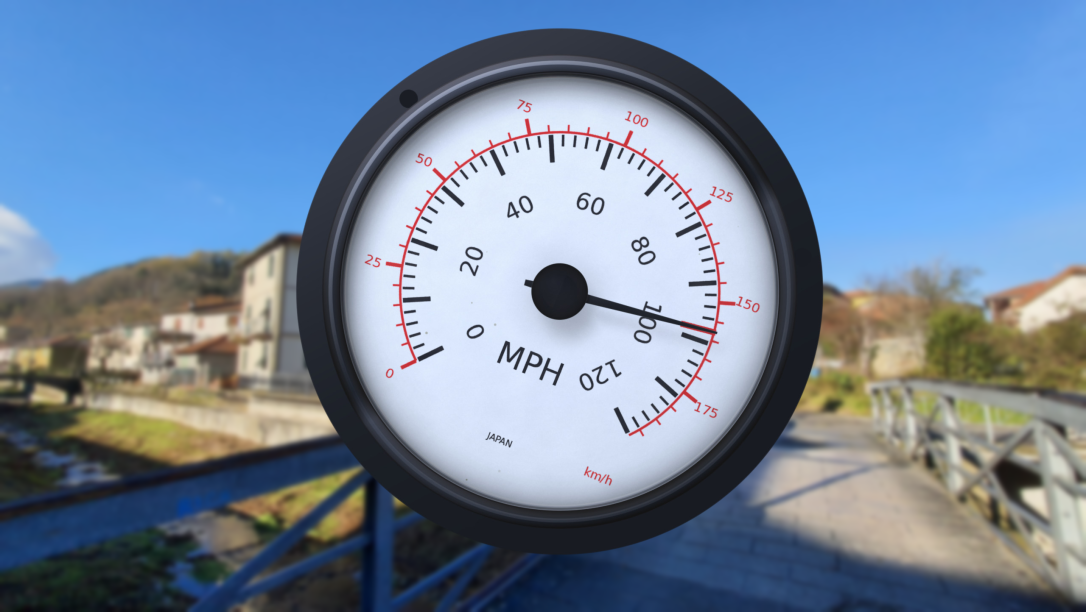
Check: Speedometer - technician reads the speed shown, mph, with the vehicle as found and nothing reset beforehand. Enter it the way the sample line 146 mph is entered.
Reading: 98 mph
